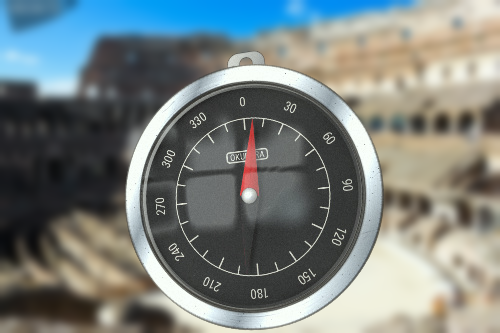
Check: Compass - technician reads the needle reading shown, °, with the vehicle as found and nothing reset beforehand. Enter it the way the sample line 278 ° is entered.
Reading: 7.5 °
